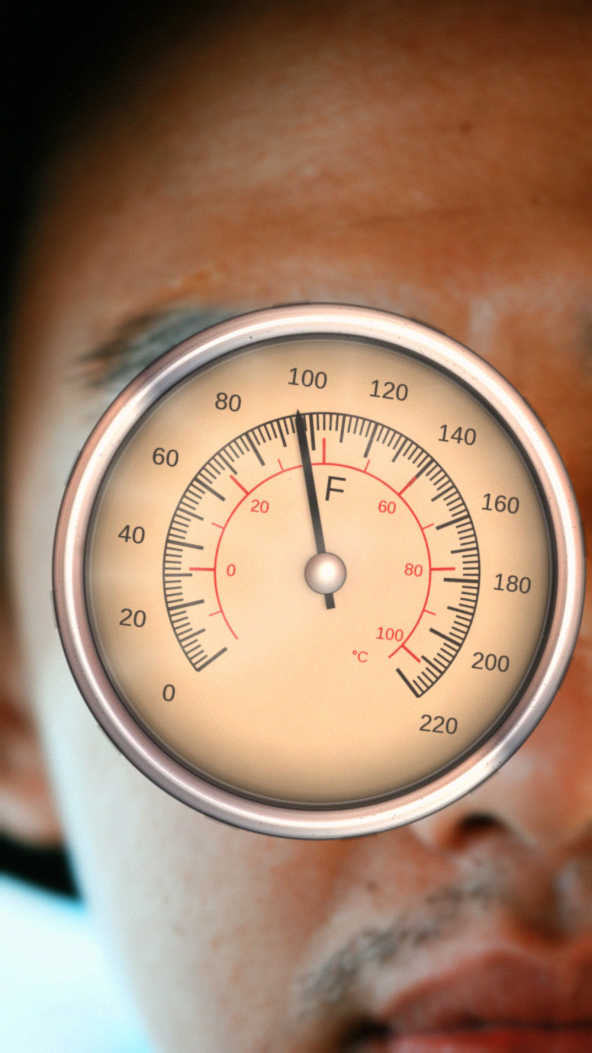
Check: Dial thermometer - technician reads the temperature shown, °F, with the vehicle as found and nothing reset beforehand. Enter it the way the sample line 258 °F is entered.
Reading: 96 °F
